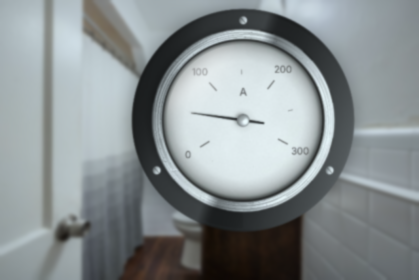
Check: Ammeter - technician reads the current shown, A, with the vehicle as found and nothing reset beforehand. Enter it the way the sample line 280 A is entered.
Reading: 50 A
